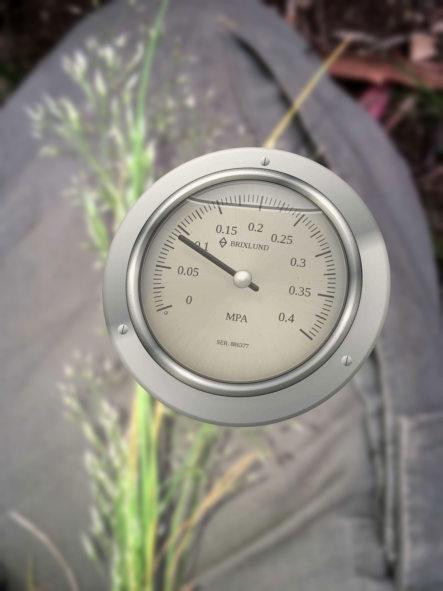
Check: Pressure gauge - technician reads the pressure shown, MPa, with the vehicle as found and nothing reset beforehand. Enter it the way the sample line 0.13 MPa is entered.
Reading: 0.09 MPa
